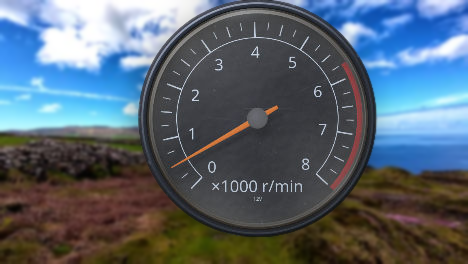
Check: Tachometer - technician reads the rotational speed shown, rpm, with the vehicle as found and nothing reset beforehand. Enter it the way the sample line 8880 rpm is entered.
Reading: 500 rpm
